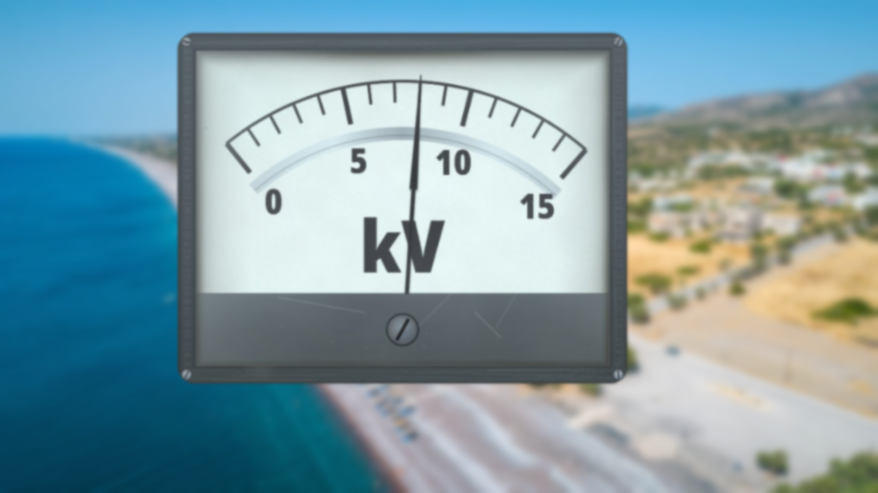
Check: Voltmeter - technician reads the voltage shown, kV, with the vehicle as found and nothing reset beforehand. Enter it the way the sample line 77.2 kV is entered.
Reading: 8 kV
